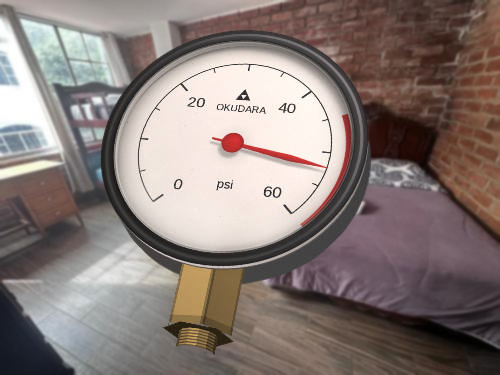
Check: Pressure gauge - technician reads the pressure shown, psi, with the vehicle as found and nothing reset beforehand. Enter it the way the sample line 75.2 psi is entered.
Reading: 52.5 psi
